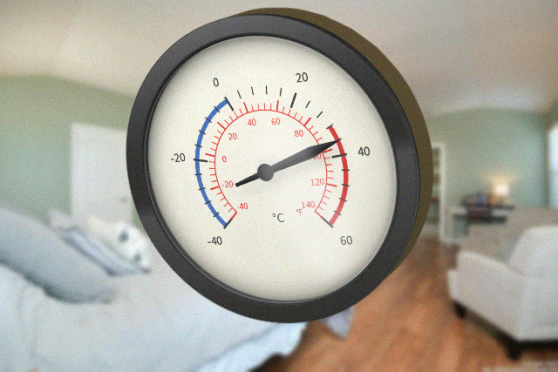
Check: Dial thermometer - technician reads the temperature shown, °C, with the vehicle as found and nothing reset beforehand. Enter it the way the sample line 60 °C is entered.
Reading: 36 °C
